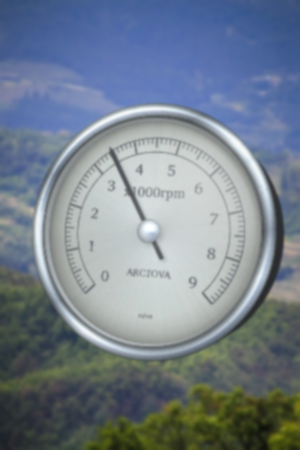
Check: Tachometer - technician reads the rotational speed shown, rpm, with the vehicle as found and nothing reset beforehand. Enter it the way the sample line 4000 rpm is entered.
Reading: 3500 rpm
